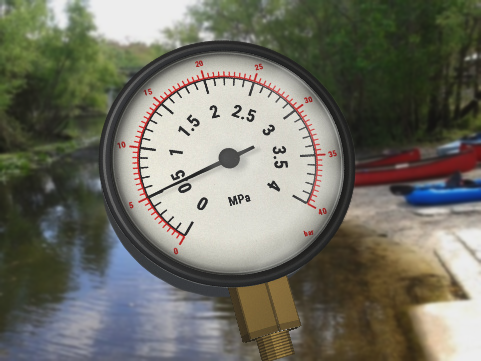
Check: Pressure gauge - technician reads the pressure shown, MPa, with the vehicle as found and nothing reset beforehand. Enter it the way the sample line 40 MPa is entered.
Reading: 0.5 MPa
